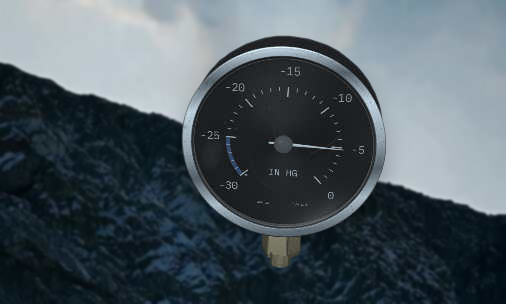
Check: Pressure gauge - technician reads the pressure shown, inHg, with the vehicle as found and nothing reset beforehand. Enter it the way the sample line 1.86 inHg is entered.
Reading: -5 inHg
